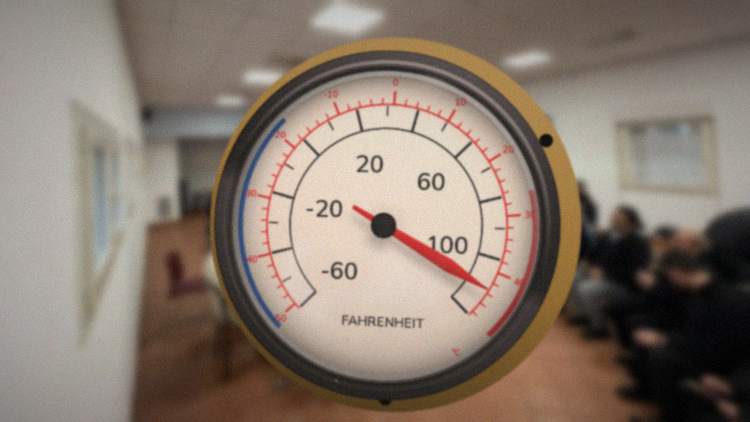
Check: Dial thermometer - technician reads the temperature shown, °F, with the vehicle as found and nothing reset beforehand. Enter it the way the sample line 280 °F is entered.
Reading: 110 °F
